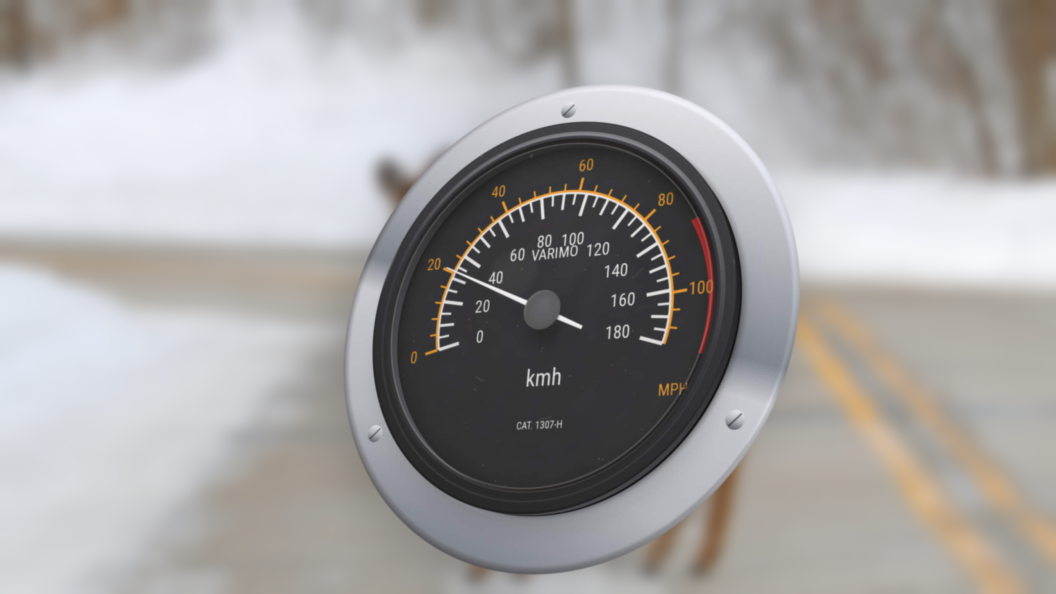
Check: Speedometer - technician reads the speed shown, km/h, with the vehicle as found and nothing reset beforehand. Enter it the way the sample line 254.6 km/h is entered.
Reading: 32.5 km/h
